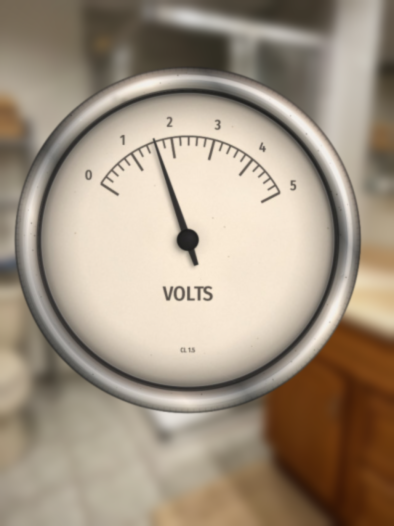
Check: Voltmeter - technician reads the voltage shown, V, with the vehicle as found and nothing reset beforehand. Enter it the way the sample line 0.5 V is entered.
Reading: 1.6 V
